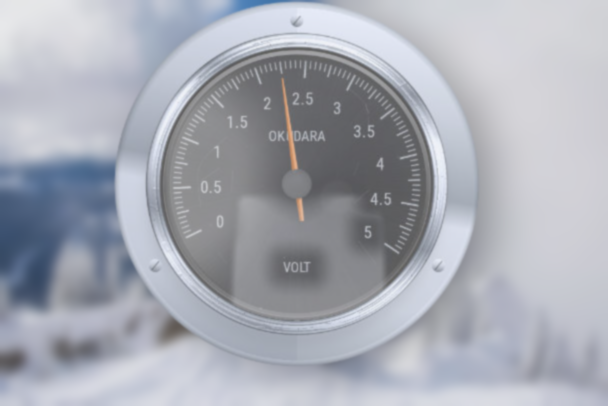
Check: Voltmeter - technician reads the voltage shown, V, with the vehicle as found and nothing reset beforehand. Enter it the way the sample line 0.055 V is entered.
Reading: 2.25 V
